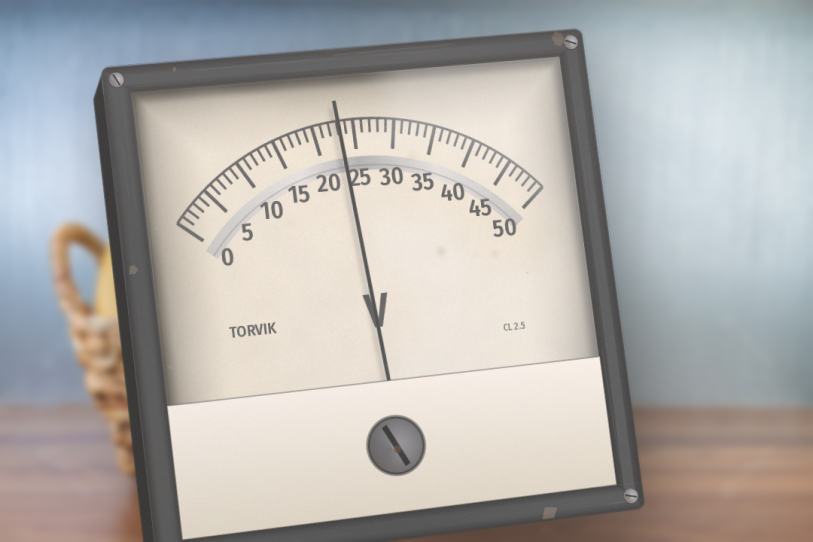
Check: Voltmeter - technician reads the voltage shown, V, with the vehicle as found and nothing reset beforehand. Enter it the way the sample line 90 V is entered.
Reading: 23 V
